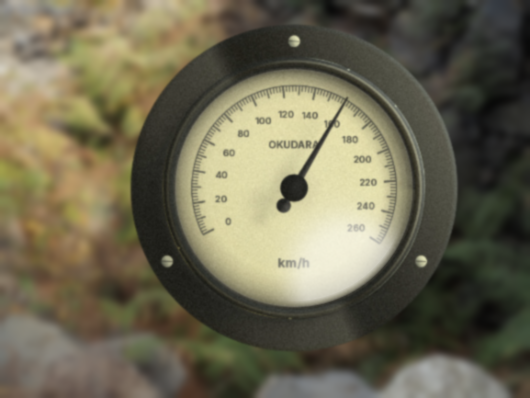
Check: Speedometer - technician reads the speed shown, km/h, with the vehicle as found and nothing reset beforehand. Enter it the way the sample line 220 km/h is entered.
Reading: 160 km/h
